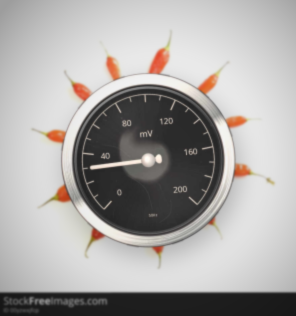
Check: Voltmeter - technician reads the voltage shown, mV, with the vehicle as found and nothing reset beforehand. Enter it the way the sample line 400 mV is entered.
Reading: 30 mV
